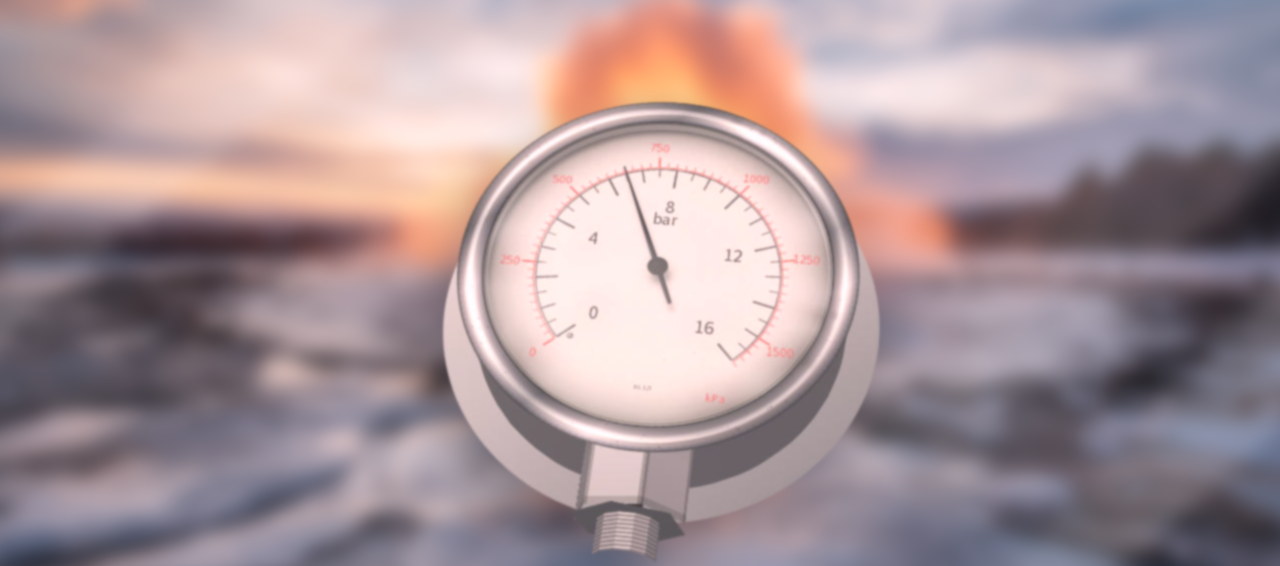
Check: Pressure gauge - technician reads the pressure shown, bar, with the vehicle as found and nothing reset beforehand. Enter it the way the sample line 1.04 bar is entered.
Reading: 6.5 bar
